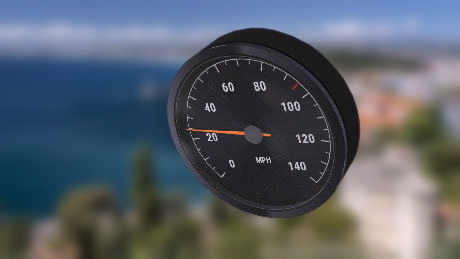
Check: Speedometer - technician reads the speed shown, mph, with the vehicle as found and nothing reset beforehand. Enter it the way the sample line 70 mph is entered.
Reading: 25 mph
